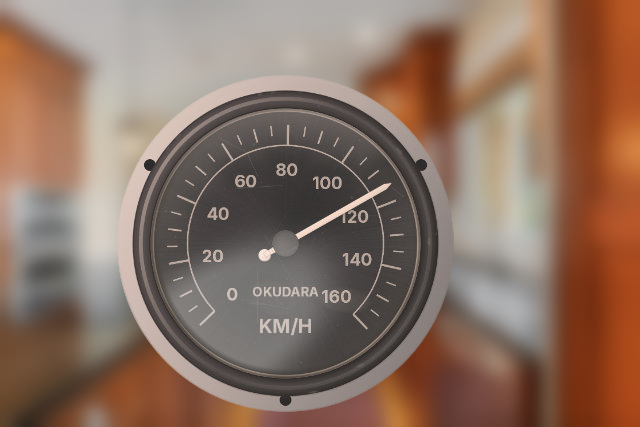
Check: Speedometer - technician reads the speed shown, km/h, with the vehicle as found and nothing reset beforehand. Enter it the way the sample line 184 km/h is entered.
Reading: 115 km/h
